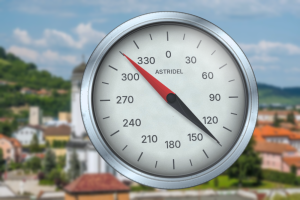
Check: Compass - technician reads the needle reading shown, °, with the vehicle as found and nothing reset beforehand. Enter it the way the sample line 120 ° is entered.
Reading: 315 °
